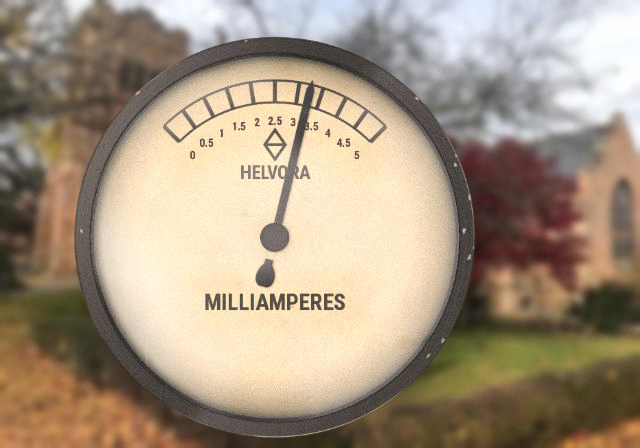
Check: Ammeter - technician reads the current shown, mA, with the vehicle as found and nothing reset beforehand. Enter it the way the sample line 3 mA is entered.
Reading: 3.25 mA
